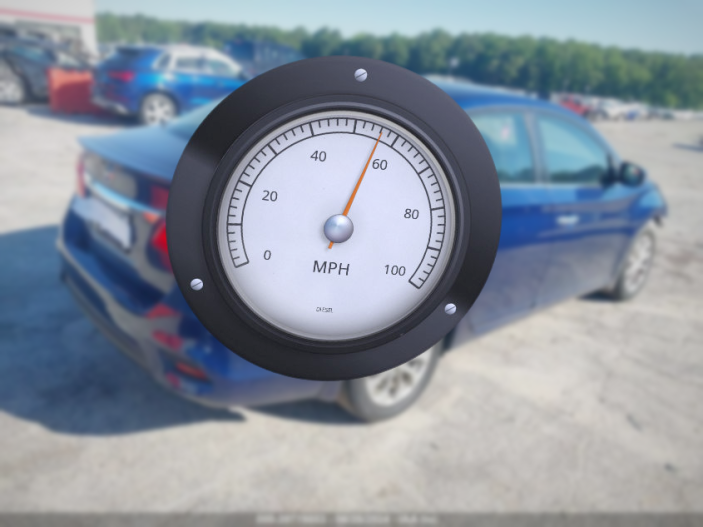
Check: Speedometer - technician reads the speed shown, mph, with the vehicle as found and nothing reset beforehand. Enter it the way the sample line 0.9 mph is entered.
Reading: 56 mph
